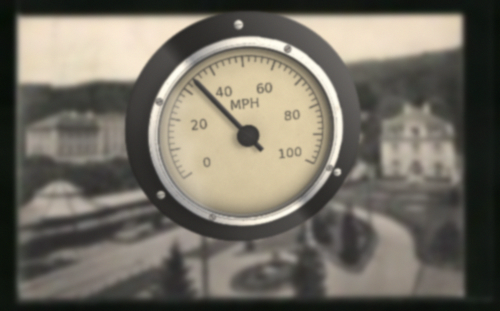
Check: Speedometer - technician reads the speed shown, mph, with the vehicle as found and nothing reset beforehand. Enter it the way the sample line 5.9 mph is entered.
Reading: 34 mph
